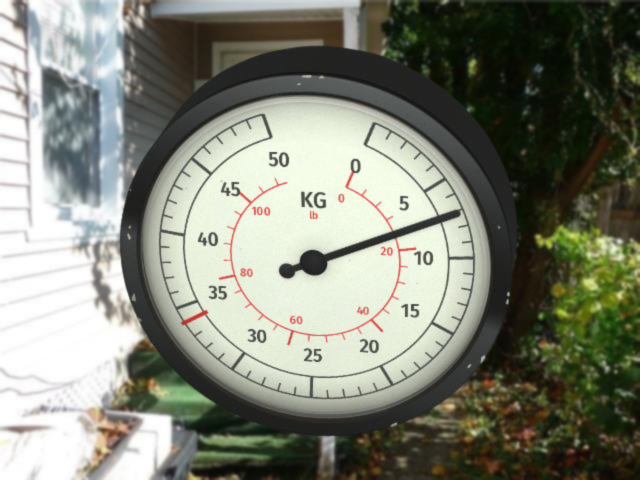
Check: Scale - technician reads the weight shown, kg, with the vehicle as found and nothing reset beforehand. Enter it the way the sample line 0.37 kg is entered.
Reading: 7 kg
